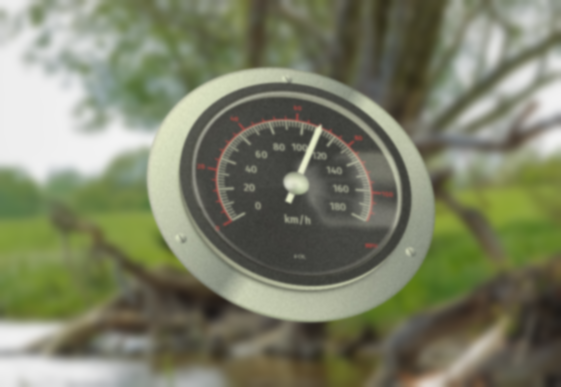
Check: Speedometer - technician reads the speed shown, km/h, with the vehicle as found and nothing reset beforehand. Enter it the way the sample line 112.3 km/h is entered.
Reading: 110 km/h
